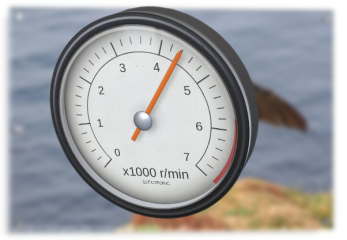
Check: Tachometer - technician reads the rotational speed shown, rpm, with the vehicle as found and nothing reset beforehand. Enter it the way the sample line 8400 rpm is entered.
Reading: 4400 rpm
